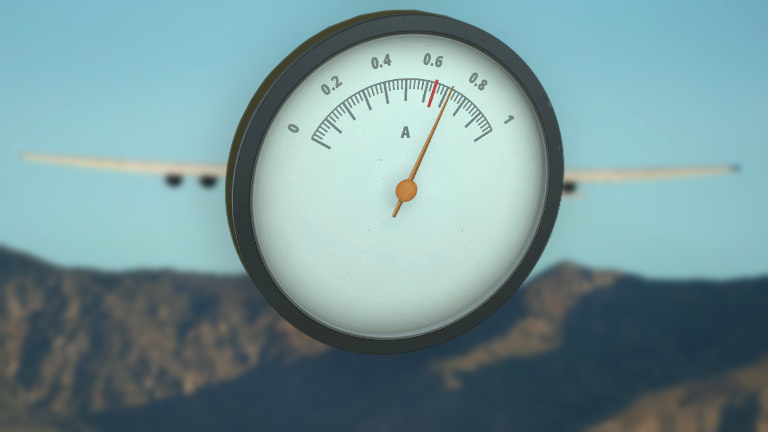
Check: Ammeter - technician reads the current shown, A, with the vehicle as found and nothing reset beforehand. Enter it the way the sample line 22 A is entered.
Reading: 0.7 A
